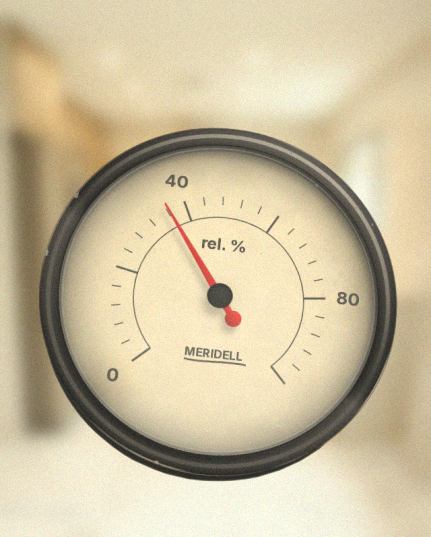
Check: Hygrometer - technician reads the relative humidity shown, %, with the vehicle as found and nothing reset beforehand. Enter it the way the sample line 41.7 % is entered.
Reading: 36 %
